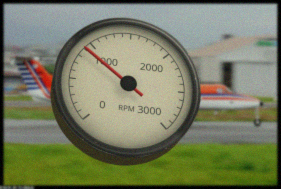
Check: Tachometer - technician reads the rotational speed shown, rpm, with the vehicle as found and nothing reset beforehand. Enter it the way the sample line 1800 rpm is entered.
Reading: 900 rpm
